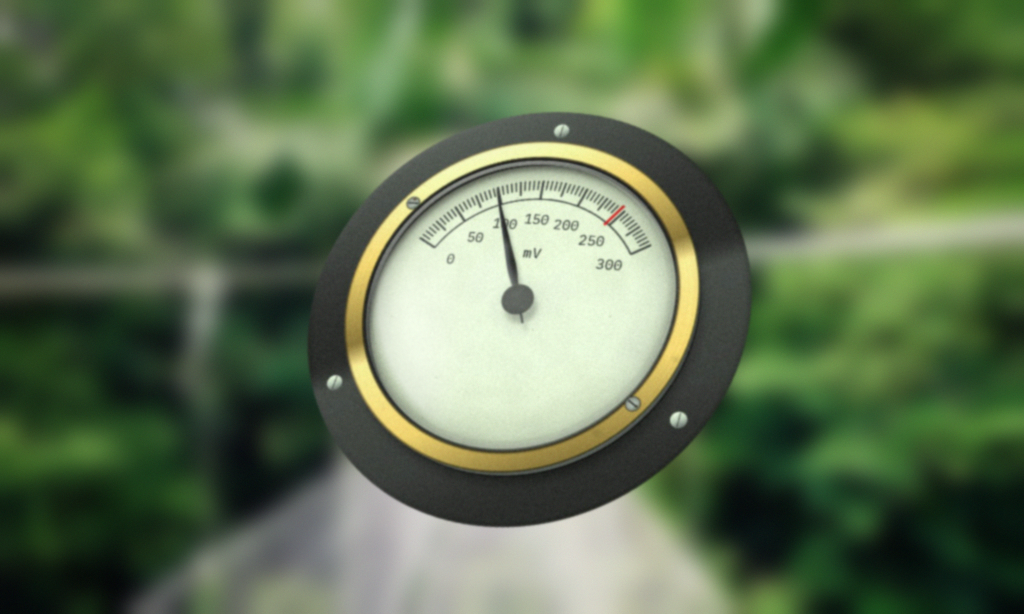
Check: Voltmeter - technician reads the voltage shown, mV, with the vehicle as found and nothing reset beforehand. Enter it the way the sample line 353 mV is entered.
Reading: 100 mV
